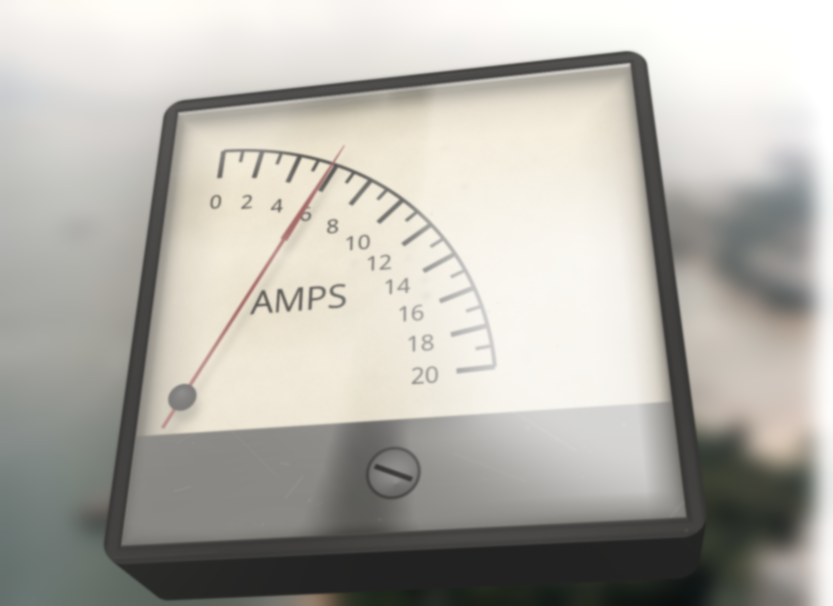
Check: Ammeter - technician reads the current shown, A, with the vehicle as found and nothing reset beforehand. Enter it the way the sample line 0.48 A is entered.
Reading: 6 A
